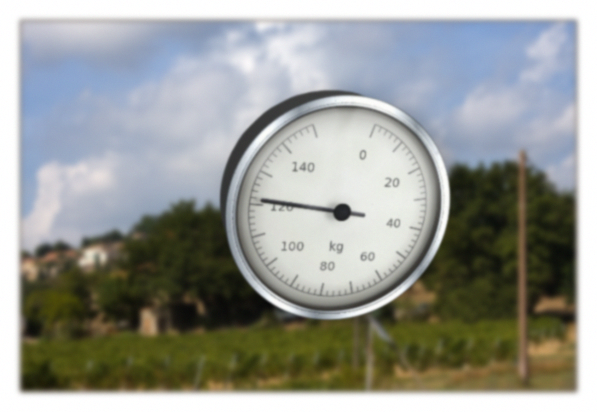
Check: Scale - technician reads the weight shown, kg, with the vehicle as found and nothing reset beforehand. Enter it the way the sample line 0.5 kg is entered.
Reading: 122 kg
